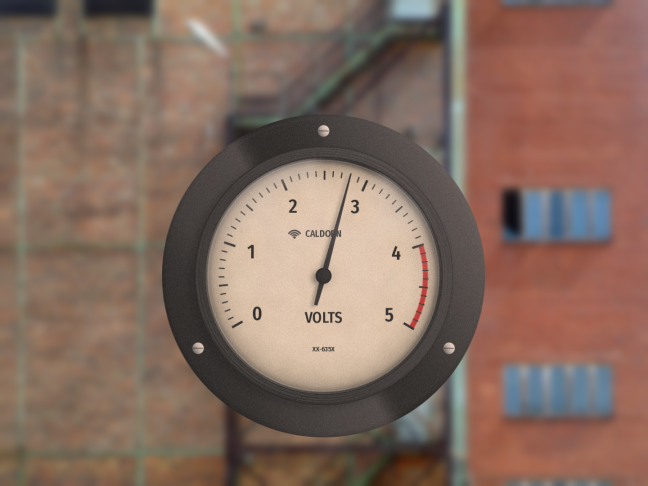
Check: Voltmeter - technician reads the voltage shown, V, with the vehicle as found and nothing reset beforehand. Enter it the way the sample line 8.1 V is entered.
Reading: 2.8 V
